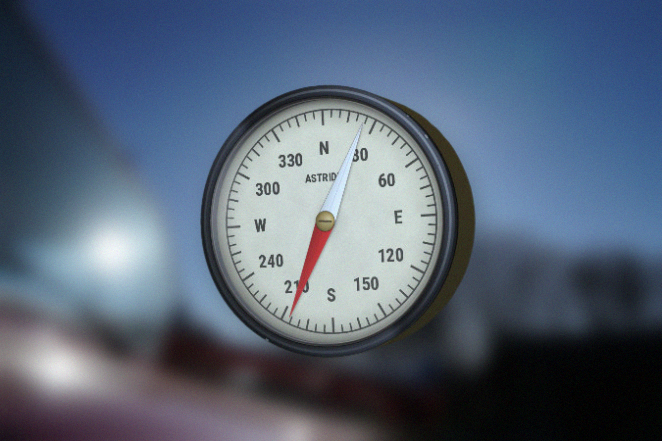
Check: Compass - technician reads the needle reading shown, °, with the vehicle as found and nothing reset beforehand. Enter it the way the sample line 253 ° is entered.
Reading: 205 °
